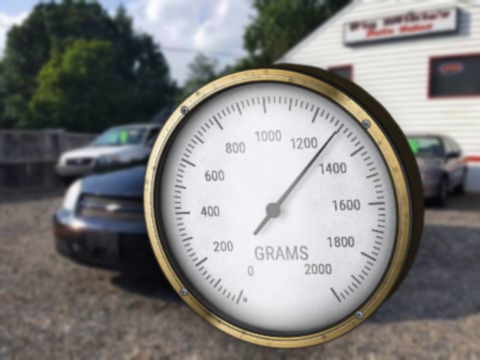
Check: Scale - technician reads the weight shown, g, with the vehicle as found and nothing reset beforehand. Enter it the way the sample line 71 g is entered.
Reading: 1300 g
